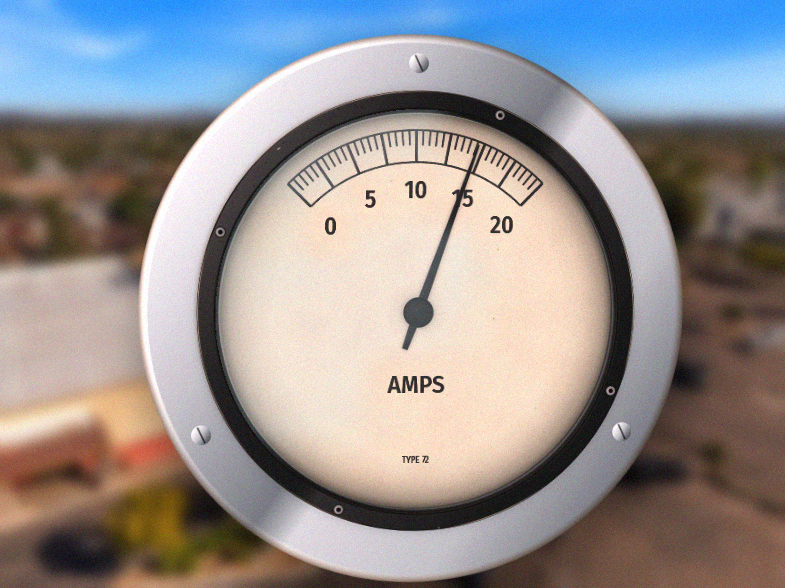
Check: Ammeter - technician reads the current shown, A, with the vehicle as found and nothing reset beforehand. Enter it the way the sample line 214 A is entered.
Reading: 14.5 A
